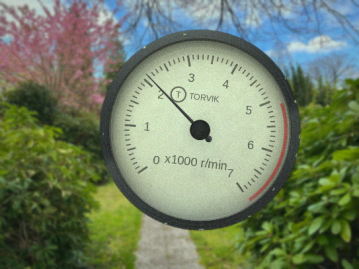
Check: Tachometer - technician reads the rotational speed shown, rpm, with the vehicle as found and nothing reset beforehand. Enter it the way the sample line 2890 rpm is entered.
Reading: 2100 rpm
